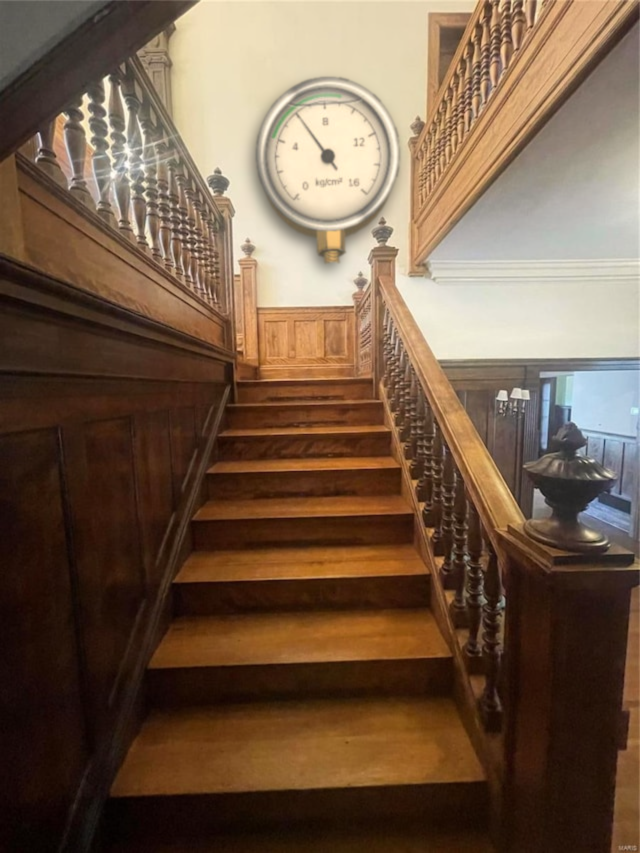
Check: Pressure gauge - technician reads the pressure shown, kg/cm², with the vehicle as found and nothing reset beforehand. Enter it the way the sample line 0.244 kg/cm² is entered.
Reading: 6 kg/cm²
